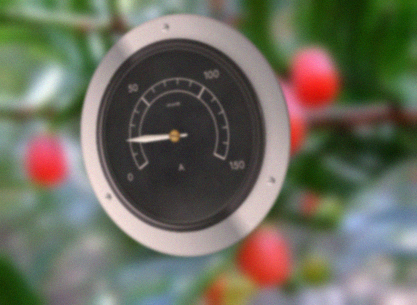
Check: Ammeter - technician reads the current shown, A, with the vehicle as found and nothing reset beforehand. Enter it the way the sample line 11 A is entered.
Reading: 20 A
